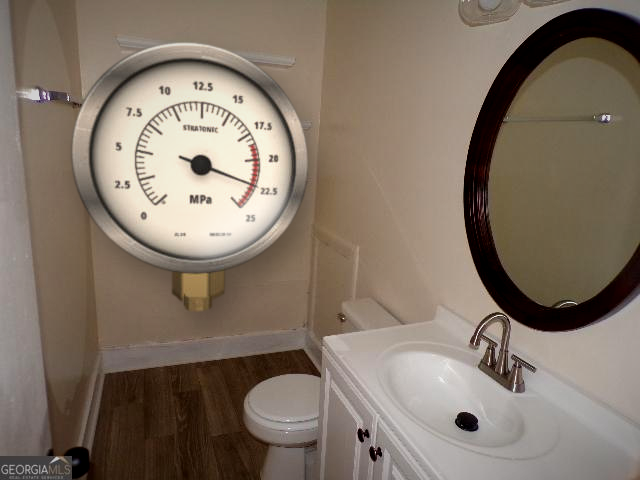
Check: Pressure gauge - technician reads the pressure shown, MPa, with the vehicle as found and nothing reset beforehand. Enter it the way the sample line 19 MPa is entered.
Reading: 22.5 MPa
